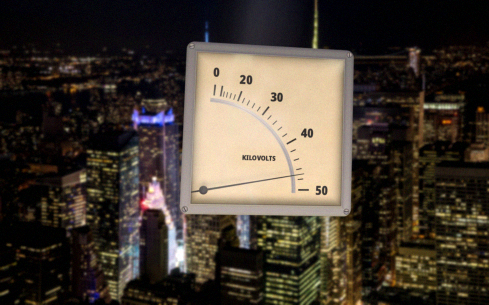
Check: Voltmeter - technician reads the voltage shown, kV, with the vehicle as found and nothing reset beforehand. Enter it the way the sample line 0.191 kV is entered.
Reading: 47 kV
